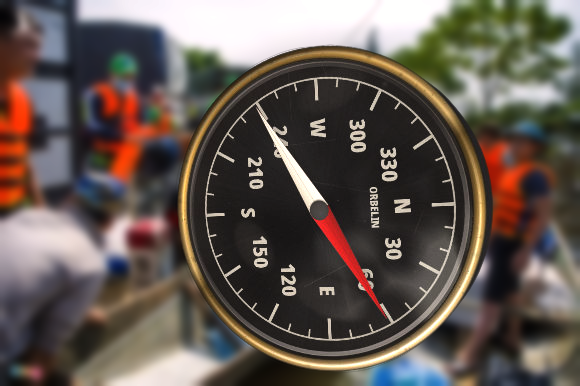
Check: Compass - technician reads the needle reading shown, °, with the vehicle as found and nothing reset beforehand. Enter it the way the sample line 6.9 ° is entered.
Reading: 60 °
